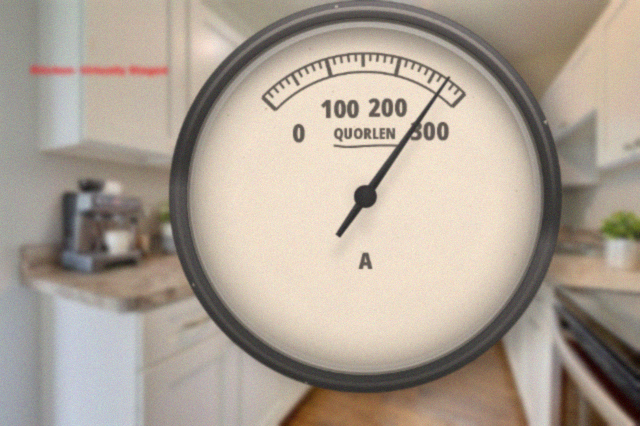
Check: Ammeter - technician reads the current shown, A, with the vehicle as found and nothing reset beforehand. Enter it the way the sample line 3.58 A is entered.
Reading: 270 A
